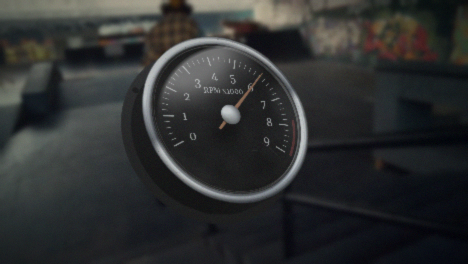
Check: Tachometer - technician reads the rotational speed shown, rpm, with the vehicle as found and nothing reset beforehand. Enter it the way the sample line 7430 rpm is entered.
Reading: 6000 rpm
